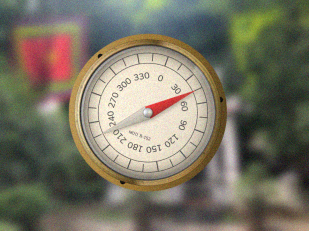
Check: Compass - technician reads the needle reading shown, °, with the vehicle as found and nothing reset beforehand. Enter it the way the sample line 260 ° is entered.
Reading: 45 °
